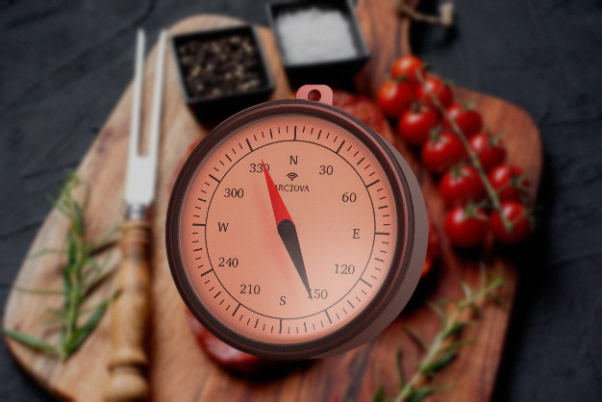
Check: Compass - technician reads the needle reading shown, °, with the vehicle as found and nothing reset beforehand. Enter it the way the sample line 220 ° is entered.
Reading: 335 °
